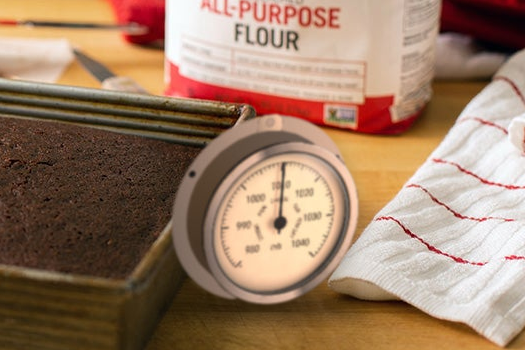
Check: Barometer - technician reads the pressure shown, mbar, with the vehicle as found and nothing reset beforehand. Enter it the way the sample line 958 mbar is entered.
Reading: 1010 mbar
